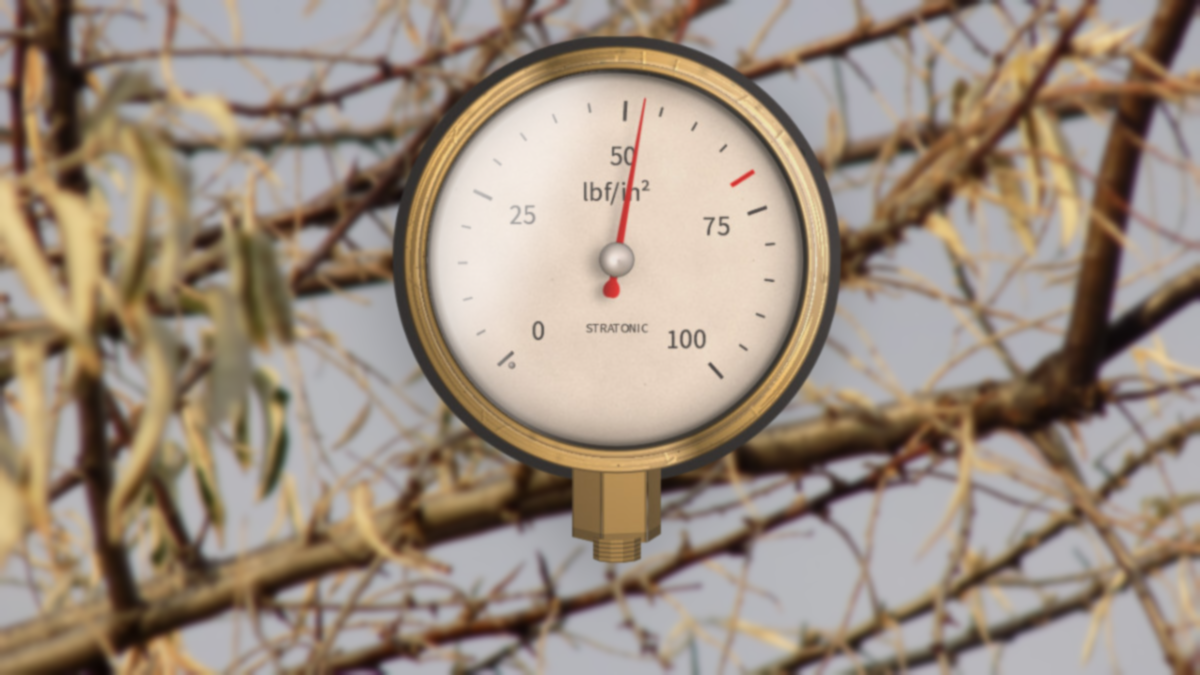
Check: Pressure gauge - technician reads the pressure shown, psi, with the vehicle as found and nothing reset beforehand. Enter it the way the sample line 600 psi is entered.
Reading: 52.5 psi
